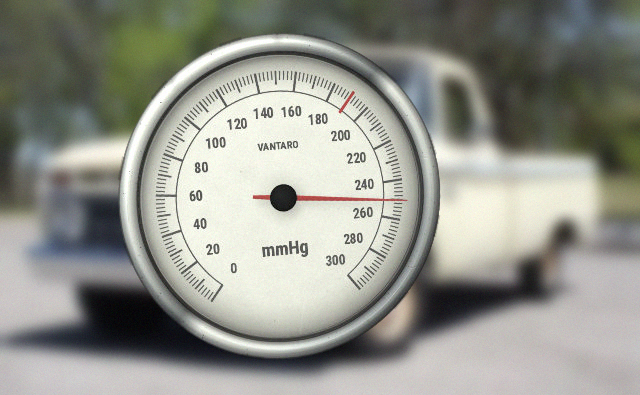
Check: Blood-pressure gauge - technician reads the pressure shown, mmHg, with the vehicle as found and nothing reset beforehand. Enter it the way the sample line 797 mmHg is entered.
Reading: 250 mmHg
